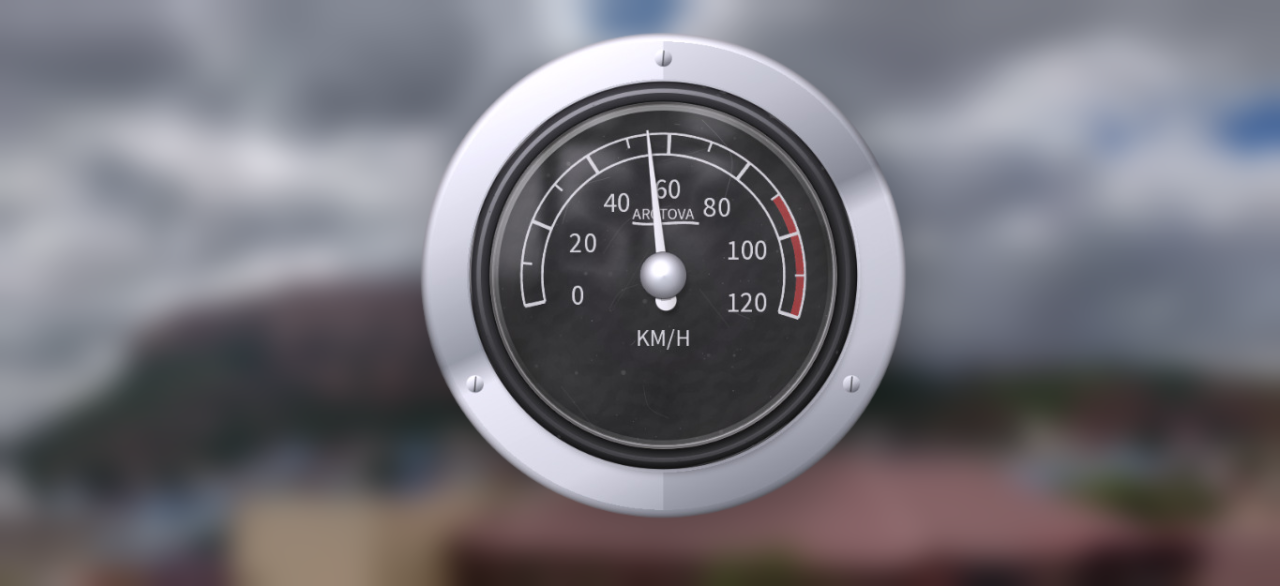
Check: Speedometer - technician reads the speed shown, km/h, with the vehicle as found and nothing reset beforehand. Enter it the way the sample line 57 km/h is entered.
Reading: 55 km/h
